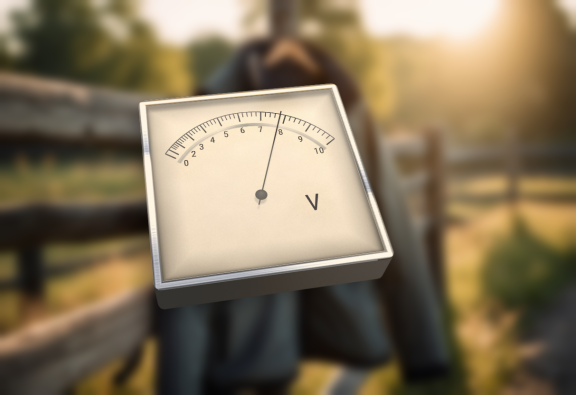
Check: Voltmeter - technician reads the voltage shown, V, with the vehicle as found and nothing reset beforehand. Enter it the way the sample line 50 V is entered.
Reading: 7.8 V
